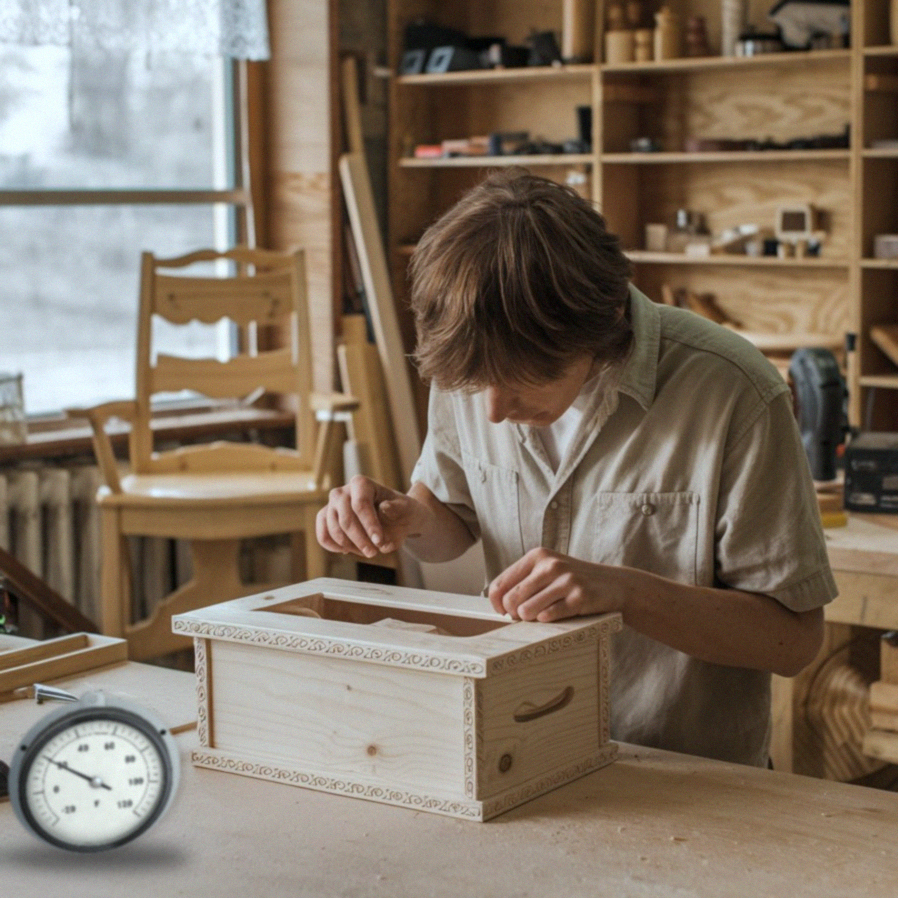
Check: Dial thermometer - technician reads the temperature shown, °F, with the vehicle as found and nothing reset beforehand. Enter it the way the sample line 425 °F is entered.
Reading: 20 °F
